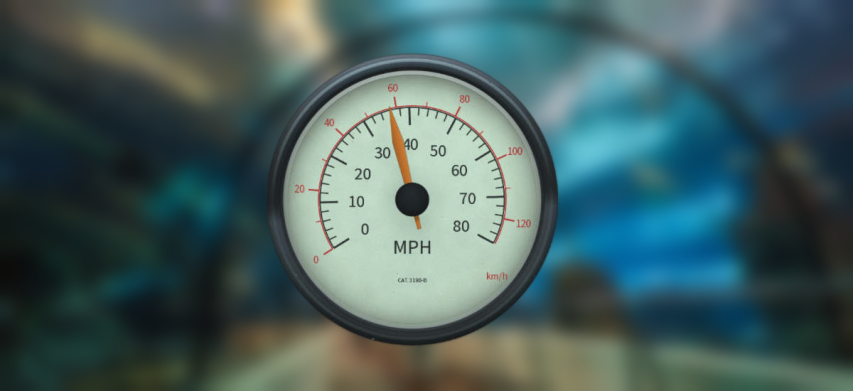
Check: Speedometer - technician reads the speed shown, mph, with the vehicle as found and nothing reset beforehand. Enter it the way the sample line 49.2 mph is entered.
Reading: 36 mph
